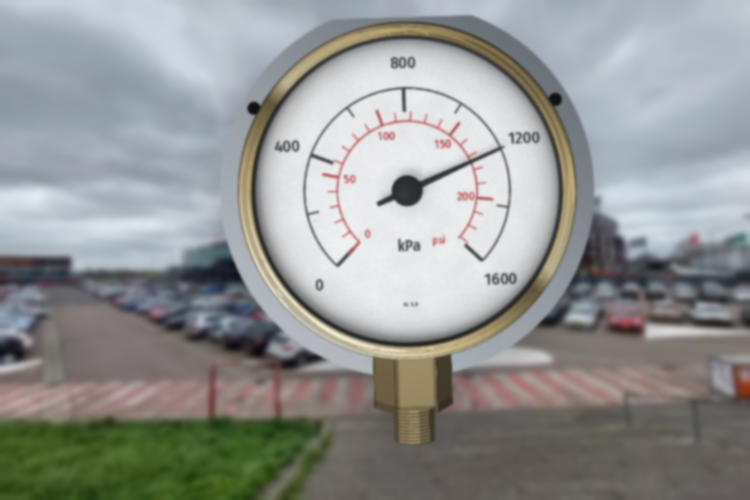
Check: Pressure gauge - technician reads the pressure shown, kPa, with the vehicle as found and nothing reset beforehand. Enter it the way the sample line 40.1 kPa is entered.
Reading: 1200 kPa
